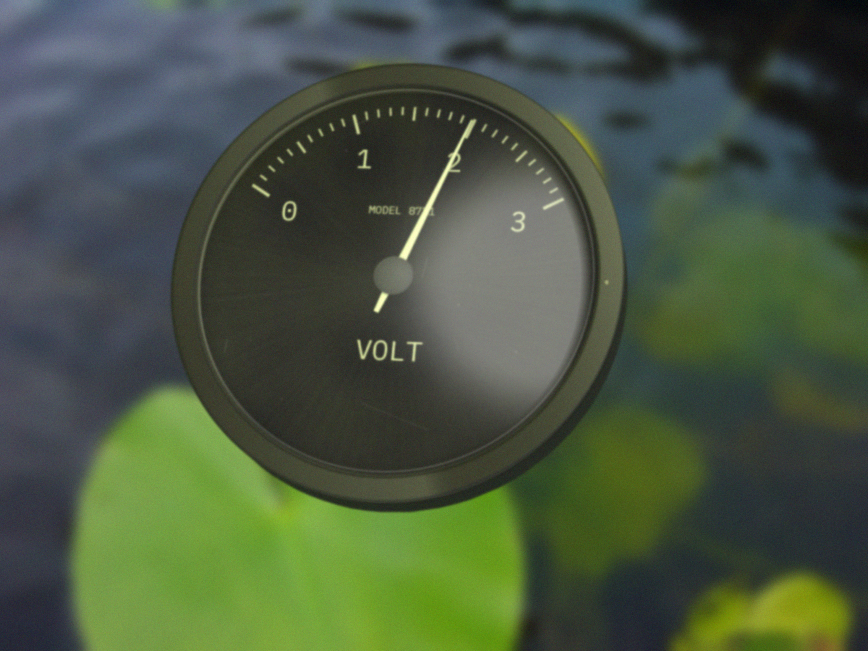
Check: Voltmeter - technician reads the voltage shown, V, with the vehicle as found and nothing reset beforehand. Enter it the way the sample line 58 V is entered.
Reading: 2 V
